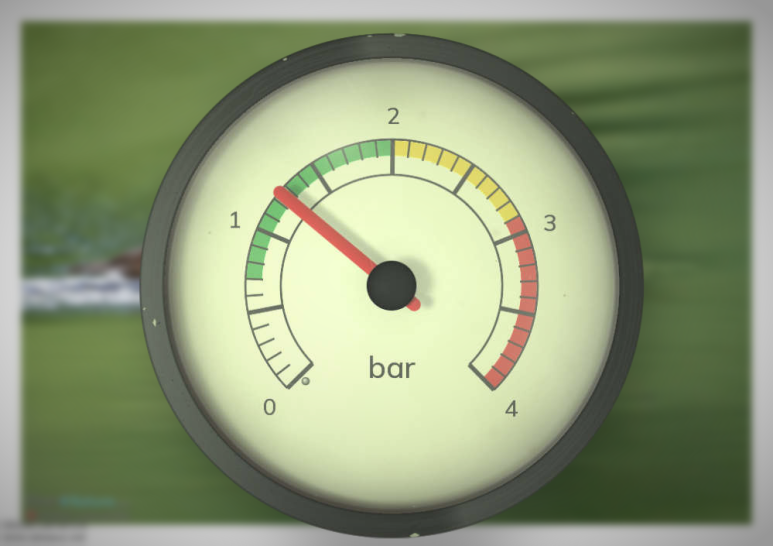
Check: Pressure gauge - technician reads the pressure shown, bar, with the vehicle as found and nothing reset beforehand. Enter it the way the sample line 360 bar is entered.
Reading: 1.25 bar
